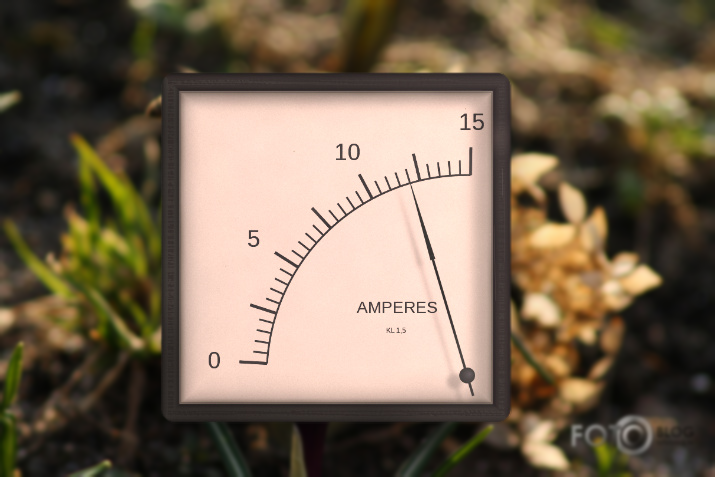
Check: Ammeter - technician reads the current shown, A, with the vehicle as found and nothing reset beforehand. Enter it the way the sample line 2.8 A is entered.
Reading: 12 A
